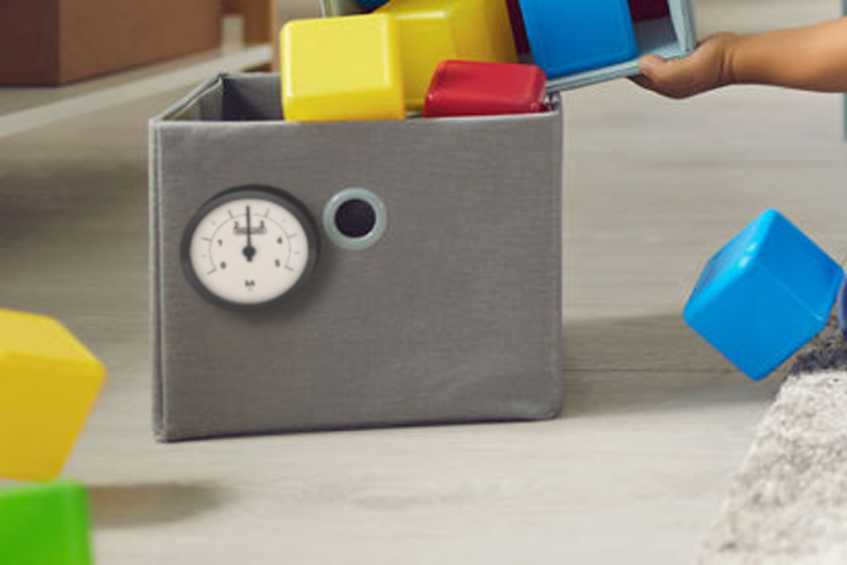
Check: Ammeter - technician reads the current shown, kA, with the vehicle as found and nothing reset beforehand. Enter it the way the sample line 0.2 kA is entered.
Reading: 2.5 kA
